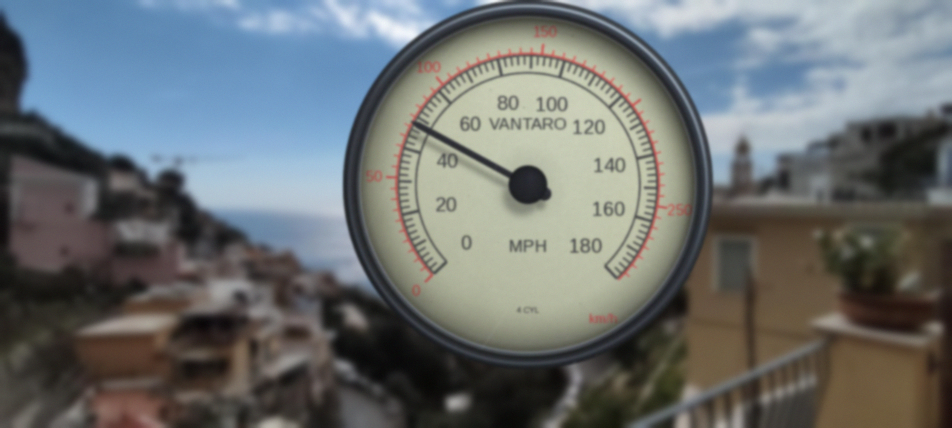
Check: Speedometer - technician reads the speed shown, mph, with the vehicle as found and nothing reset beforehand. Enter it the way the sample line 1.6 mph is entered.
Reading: 48 mph
